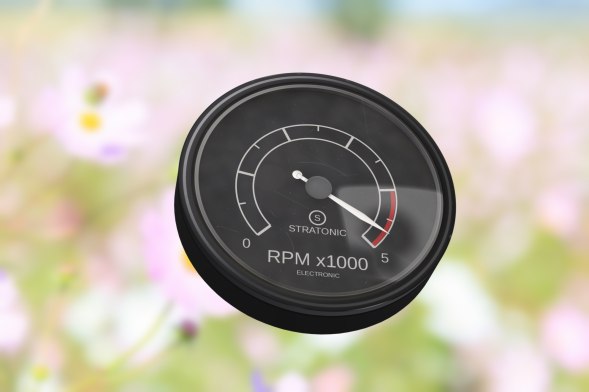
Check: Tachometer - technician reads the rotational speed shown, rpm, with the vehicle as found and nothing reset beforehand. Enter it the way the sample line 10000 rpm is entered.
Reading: 4750 rpm
